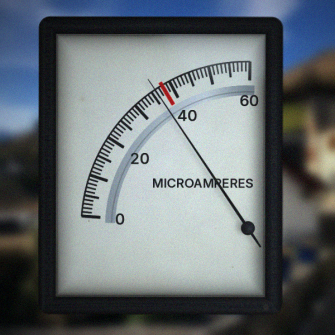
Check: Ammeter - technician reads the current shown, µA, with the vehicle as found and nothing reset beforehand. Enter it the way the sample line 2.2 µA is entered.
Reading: 36 µA
